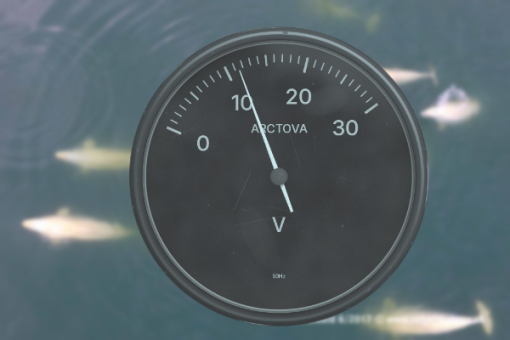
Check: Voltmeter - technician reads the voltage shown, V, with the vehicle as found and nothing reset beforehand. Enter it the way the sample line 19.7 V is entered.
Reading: 11.5 V
